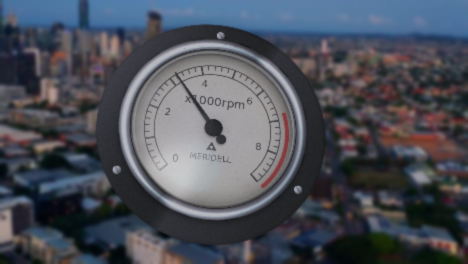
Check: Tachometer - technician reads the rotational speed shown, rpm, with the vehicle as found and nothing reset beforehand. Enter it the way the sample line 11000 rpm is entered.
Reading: 3200 rpm
